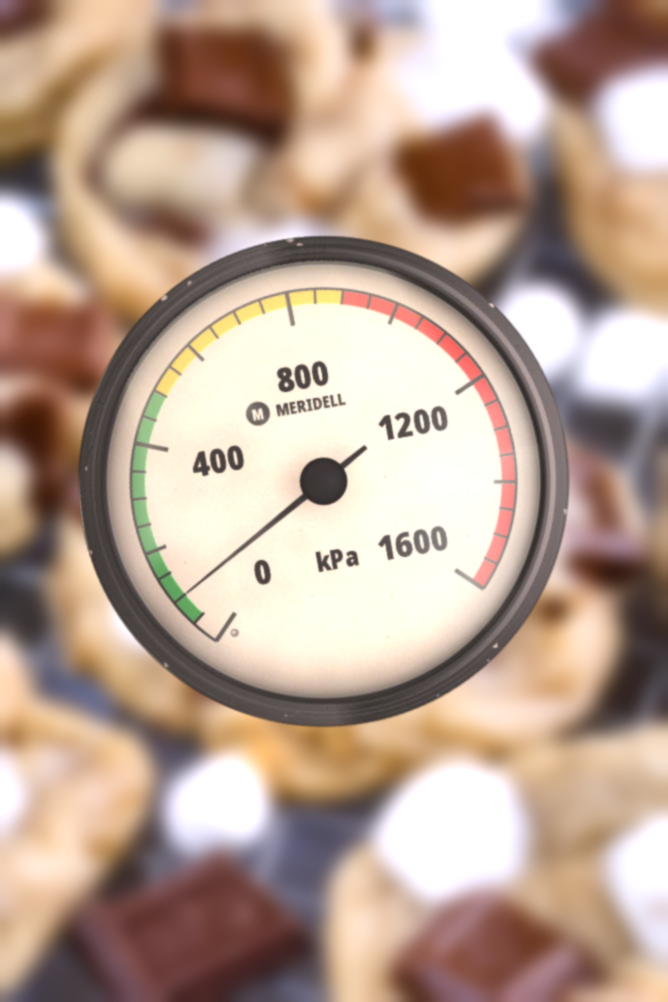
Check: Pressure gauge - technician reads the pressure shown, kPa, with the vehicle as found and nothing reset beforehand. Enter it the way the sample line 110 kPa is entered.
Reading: 100 kPa
